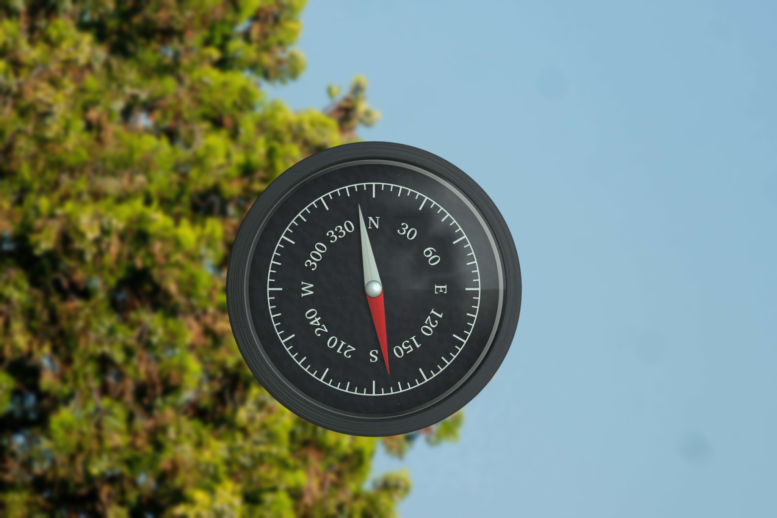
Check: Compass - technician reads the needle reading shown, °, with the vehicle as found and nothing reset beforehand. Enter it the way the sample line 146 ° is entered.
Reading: 170 °
